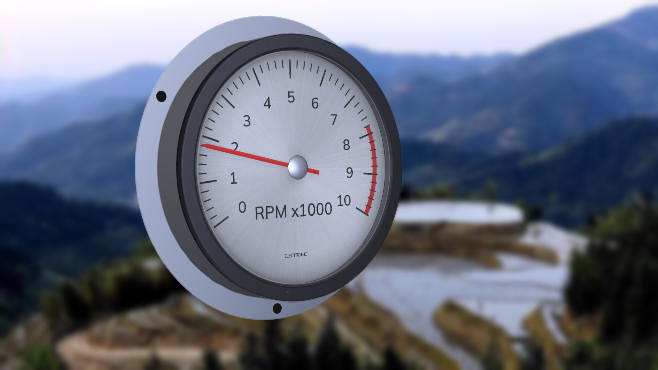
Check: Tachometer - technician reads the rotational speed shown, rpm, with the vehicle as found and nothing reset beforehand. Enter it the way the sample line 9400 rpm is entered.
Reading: 1800 rpm
